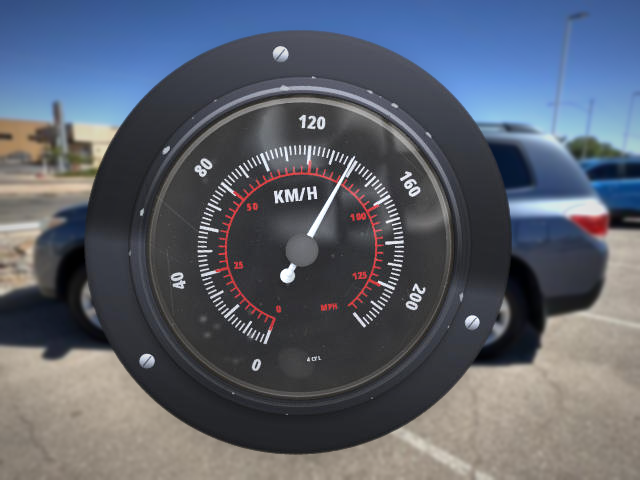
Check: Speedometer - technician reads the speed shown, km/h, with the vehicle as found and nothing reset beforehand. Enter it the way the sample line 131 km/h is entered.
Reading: 138 km/h
